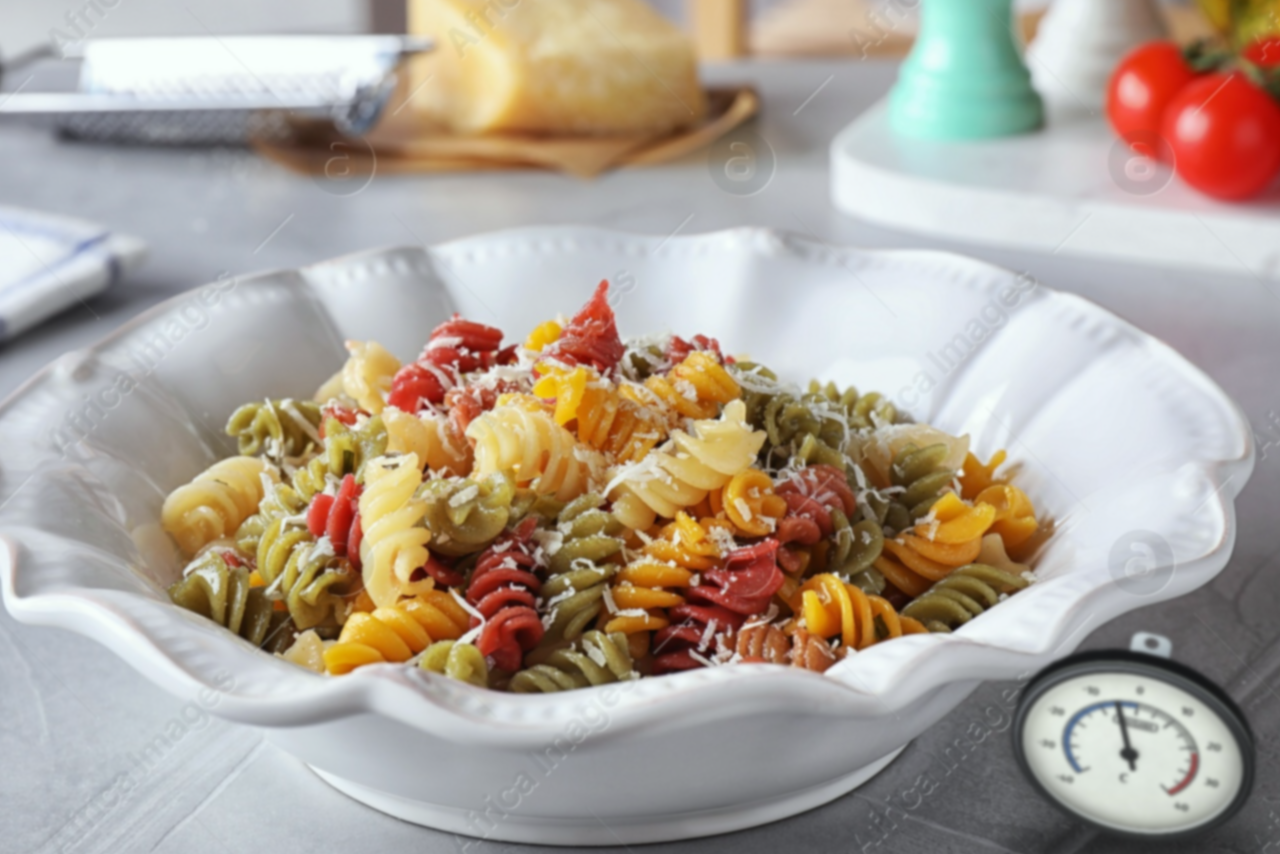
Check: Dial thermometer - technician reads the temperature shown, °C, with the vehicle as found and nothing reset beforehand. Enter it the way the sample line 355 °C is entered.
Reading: -5 °C
